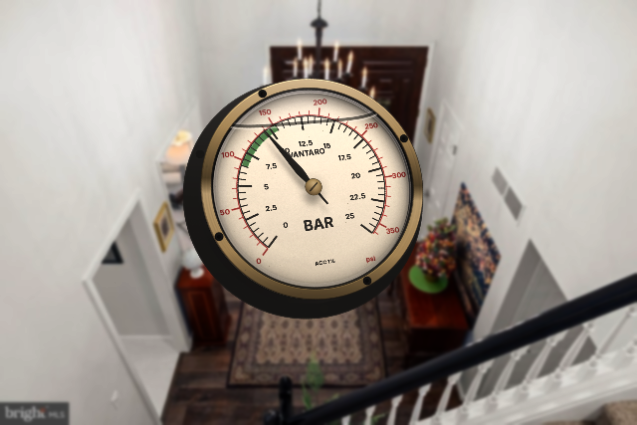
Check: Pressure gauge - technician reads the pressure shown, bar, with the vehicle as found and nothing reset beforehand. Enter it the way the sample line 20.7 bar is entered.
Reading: 9.5 bar
